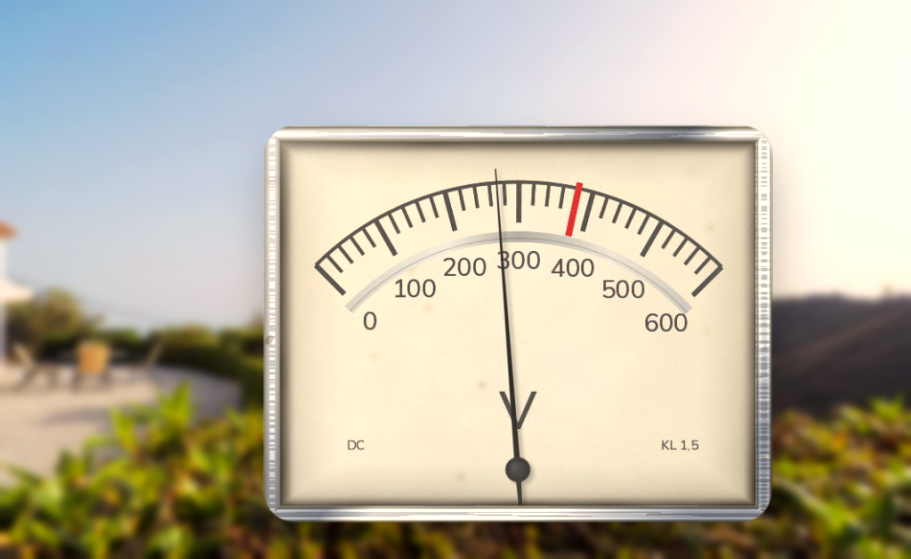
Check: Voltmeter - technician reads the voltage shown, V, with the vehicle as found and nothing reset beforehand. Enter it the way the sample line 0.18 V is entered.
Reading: 270 V
